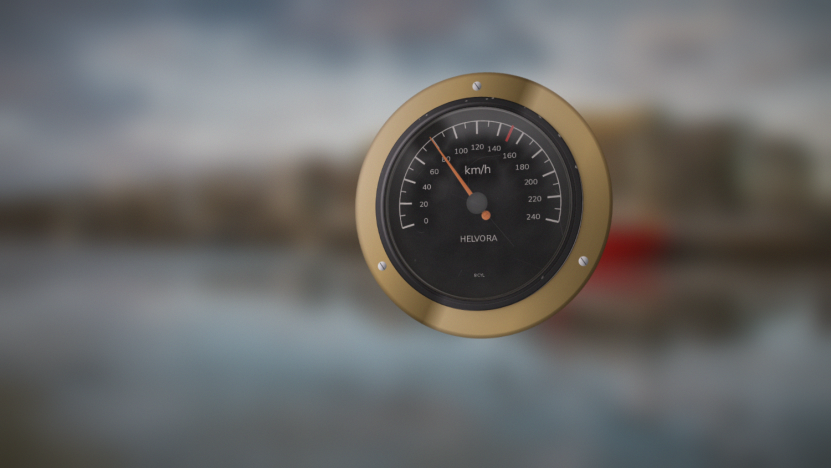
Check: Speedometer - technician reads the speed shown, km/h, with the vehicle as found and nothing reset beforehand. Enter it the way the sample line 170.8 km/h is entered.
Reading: 80 km/h
